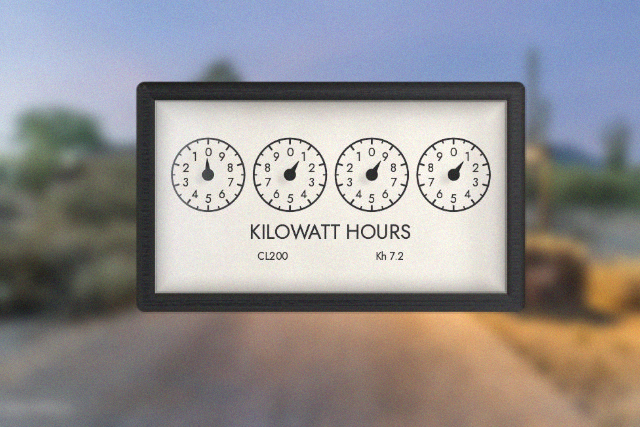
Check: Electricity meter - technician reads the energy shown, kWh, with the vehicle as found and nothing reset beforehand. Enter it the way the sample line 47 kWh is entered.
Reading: 91 kWh
